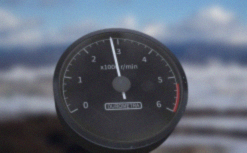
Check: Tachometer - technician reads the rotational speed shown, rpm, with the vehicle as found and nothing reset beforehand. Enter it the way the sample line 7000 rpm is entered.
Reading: 2800 rpm
